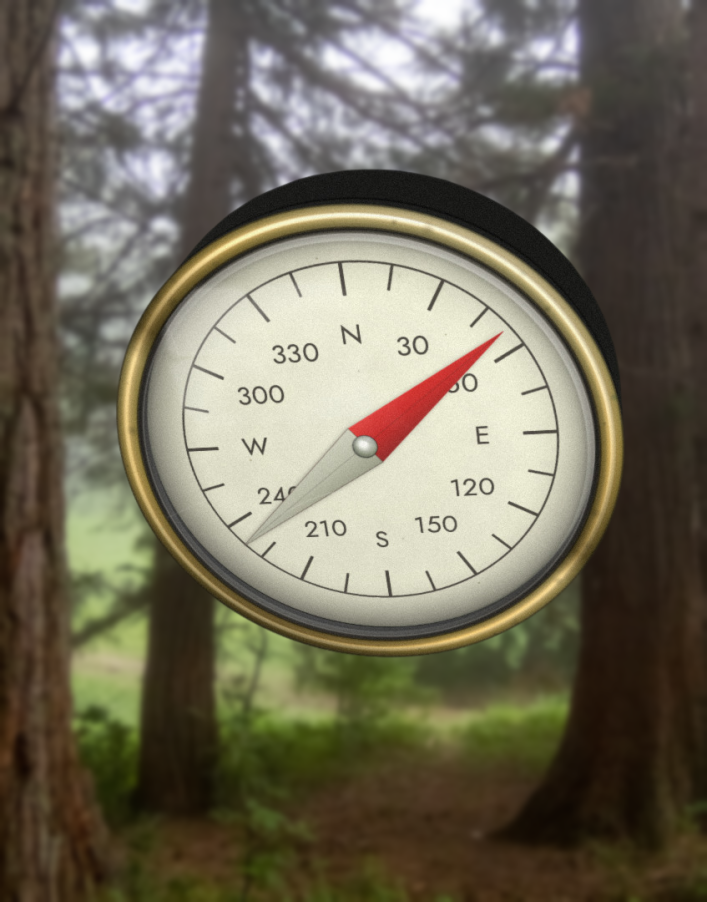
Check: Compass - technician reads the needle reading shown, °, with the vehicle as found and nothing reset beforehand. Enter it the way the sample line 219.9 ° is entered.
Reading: 52.5 °
